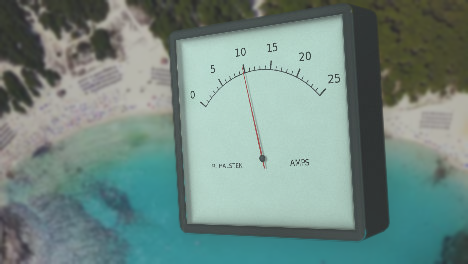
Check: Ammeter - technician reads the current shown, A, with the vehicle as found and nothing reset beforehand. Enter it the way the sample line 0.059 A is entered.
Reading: 10 A
